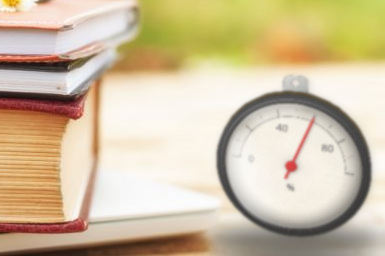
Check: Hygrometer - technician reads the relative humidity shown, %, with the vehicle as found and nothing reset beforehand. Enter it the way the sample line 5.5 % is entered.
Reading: 60 %
